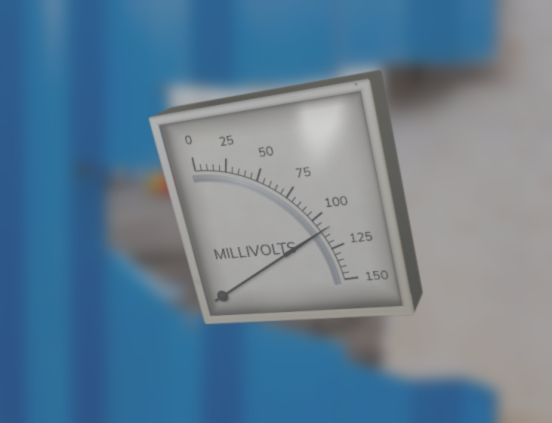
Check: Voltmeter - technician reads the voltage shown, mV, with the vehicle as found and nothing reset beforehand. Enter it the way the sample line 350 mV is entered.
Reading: 110 mV
